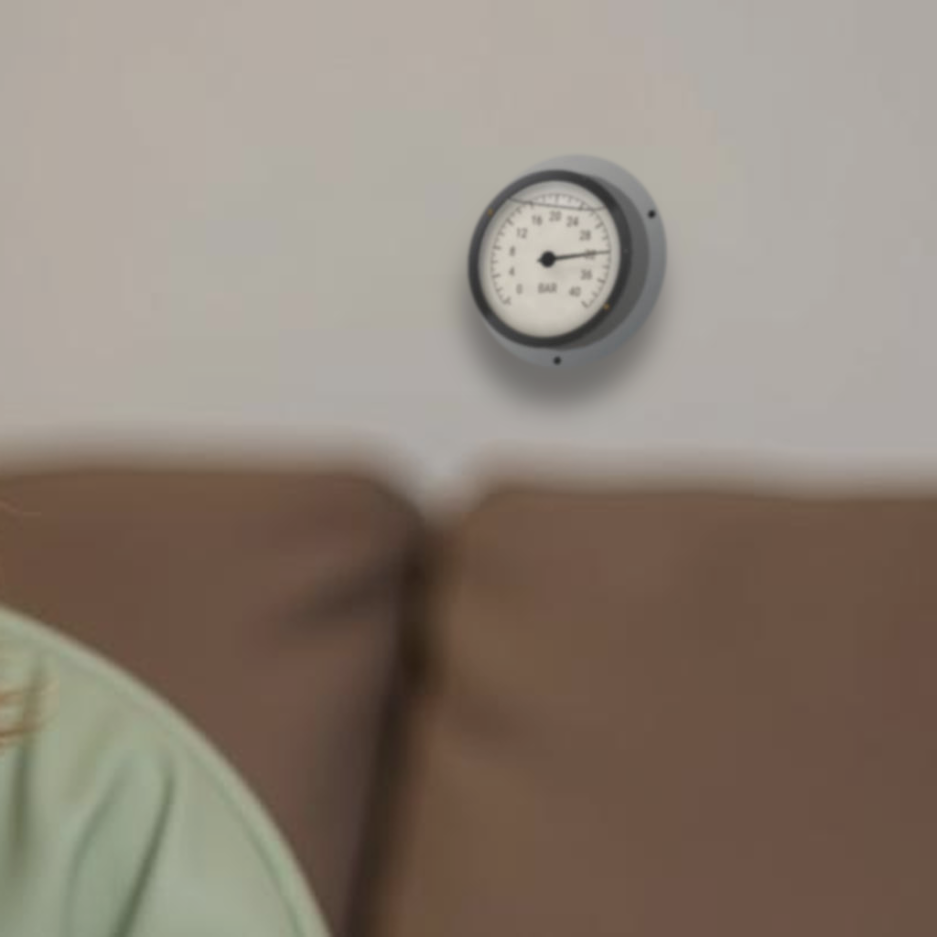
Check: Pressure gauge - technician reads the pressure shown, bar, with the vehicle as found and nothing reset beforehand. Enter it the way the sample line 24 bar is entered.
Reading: 32 bar
